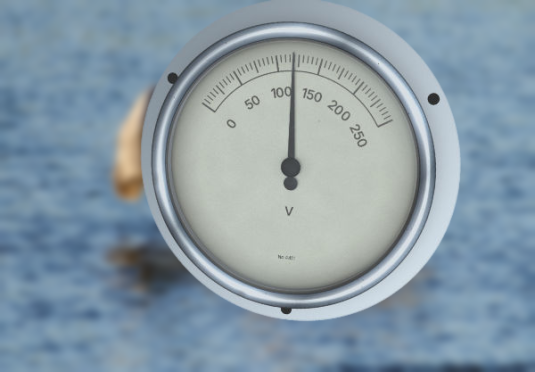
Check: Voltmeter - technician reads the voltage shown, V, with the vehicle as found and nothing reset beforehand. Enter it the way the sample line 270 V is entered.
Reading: 120 V
